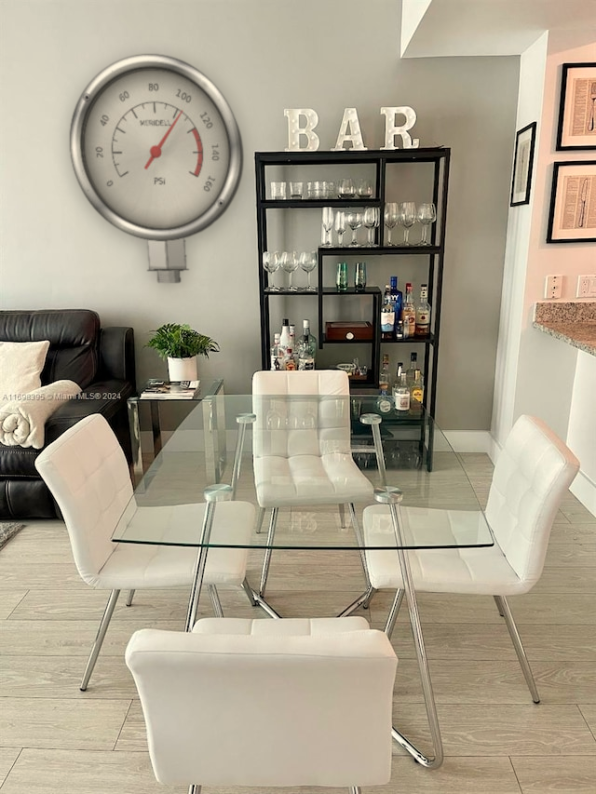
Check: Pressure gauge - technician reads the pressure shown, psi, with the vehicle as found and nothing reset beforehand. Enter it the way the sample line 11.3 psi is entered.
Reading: 105 psi
